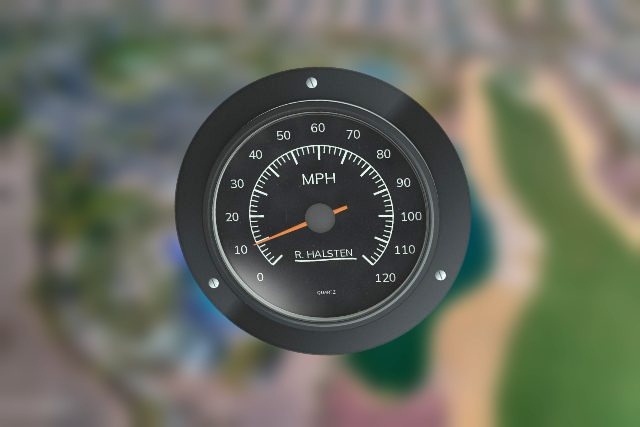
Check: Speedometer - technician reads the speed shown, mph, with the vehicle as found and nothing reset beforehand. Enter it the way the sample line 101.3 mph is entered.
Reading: 10 mph
